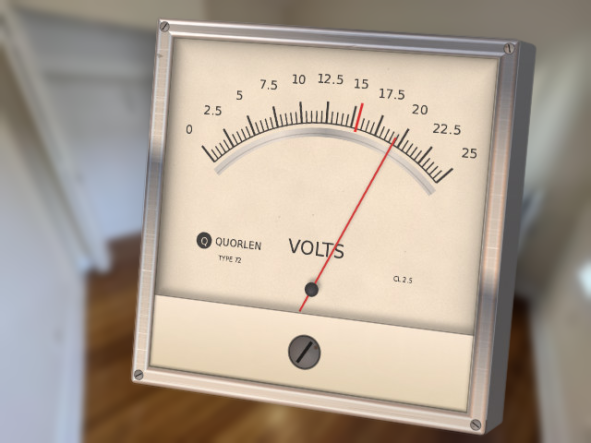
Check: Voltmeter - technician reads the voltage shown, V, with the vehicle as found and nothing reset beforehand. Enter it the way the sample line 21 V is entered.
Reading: 19.5 V
